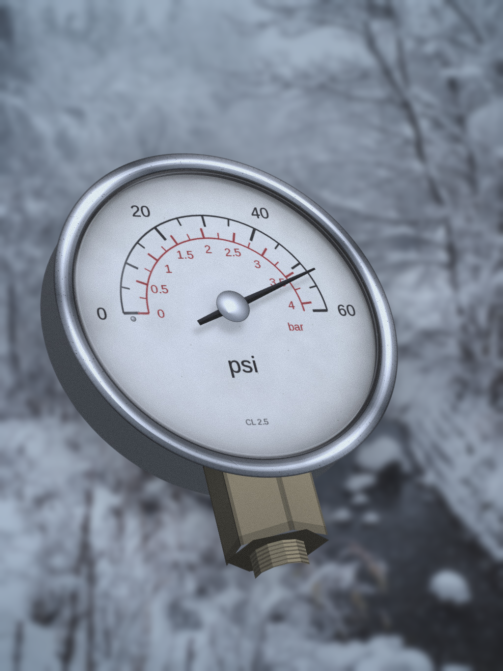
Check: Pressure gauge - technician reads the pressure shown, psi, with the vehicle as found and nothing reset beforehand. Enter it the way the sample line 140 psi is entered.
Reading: 52.5 psi
